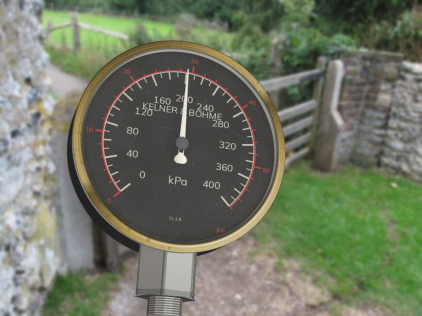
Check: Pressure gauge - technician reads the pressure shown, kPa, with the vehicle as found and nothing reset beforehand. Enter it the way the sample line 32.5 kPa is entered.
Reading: 200 kPa
